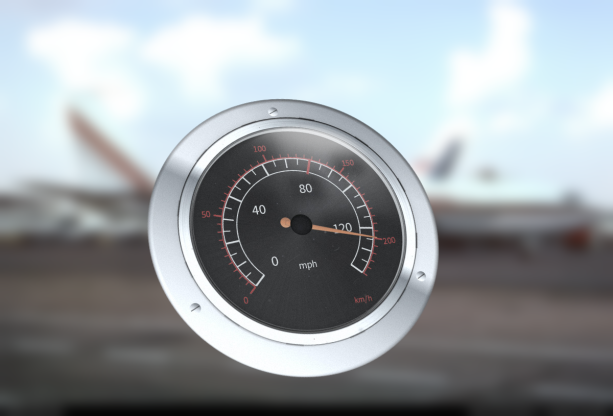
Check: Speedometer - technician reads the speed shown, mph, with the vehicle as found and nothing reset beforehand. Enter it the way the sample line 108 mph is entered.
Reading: 125 mph
